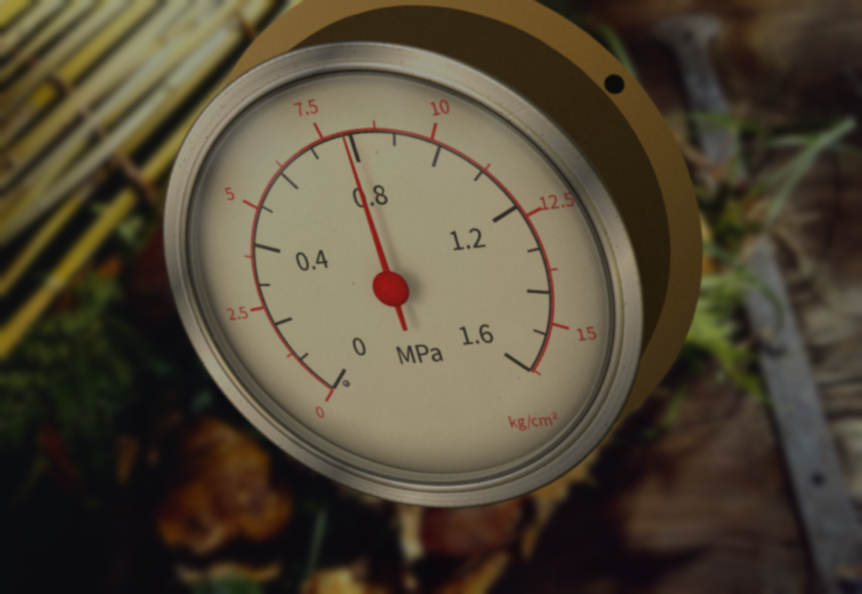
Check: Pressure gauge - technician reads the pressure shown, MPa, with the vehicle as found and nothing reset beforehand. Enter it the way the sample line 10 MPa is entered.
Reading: 0.8 MPa
